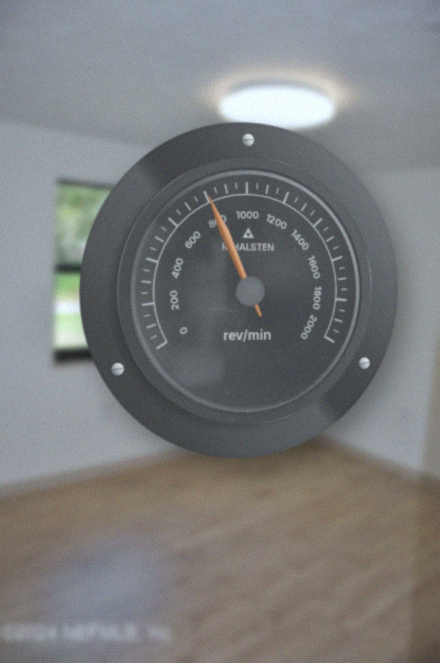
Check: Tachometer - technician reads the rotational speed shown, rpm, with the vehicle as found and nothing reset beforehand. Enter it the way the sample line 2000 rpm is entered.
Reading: 800 rpm
